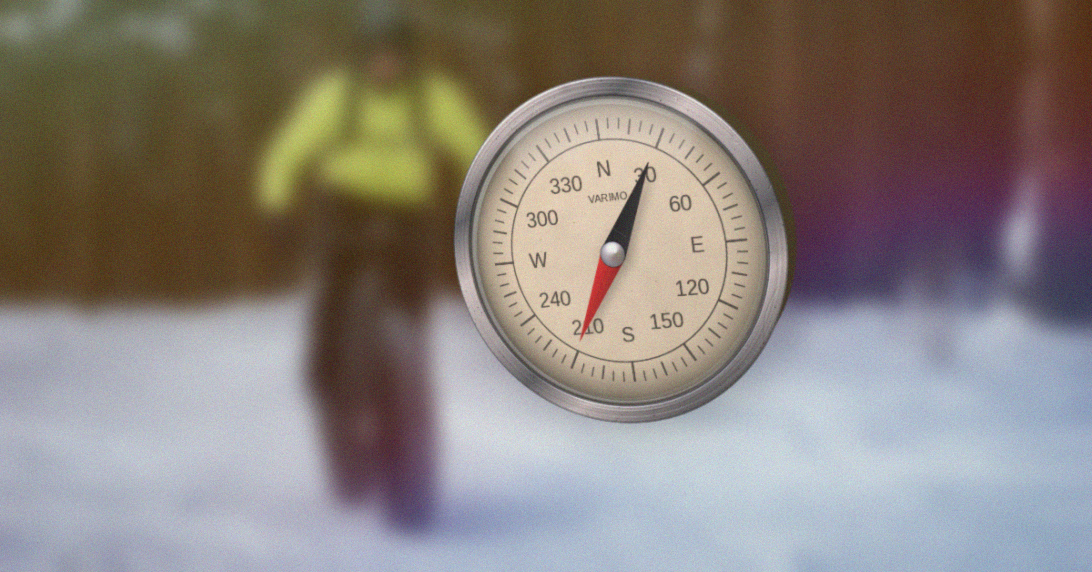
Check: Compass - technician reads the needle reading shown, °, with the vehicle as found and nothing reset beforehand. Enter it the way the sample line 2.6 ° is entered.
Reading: 210 °
